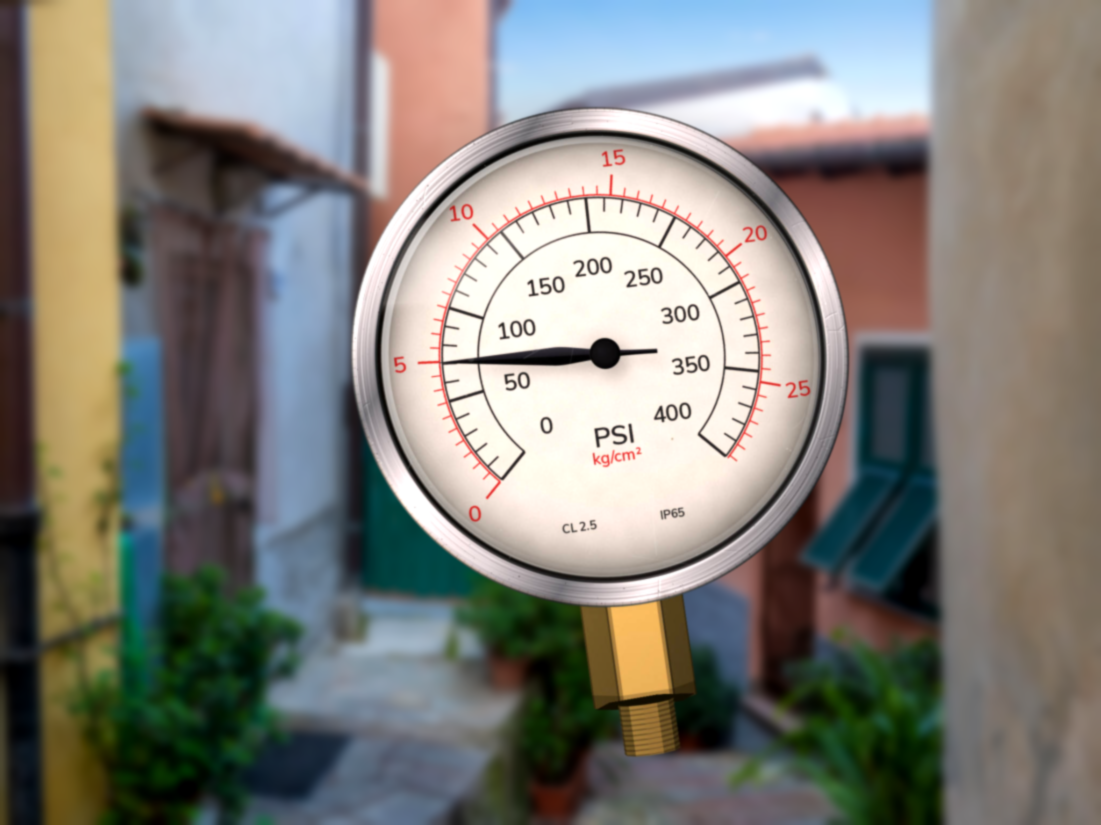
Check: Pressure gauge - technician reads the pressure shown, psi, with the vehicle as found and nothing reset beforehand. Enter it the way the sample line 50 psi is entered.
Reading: 70 psi
